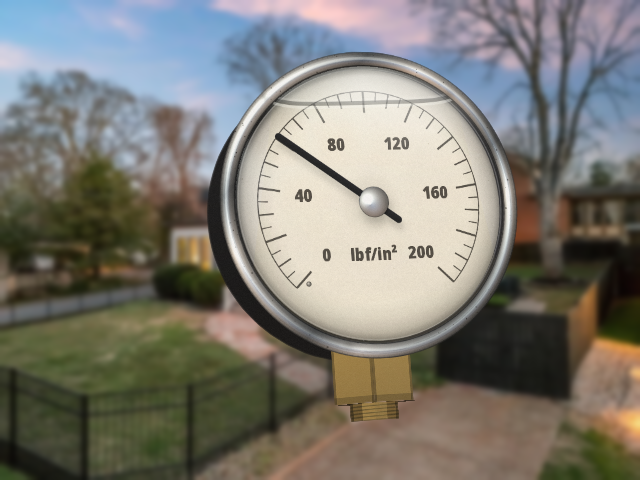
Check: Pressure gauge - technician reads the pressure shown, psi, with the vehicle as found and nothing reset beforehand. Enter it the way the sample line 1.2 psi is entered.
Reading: 60 psi
